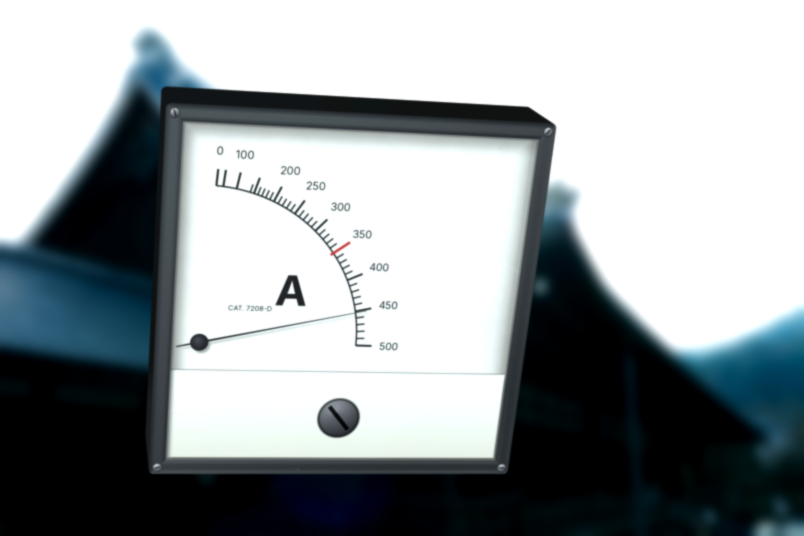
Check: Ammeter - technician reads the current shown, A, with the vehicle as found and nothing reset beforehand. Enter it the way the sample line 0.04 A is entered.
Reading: 450 A
